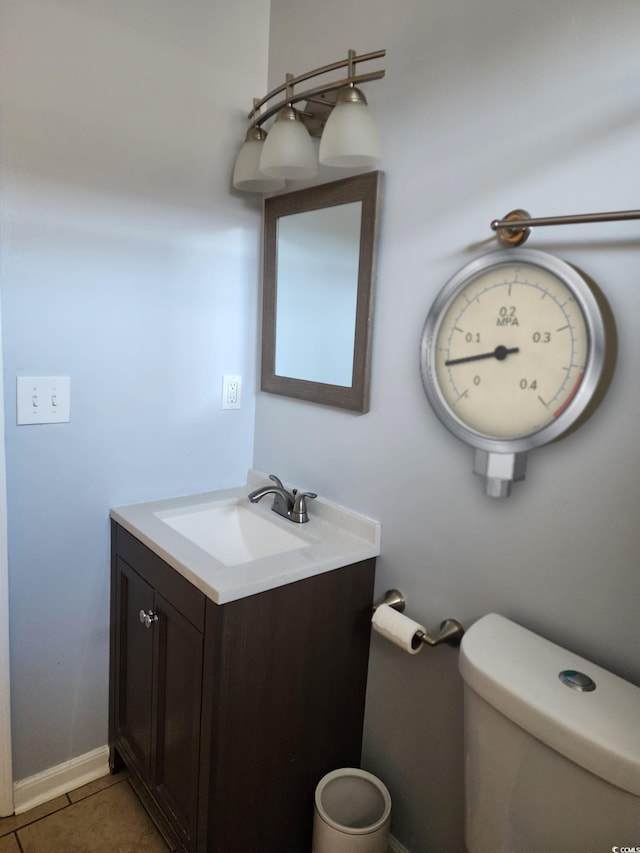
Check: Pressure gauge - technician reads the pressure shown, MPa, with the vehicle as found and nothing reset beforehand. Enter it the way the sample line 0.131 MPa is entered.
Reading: 0.05 MPa
